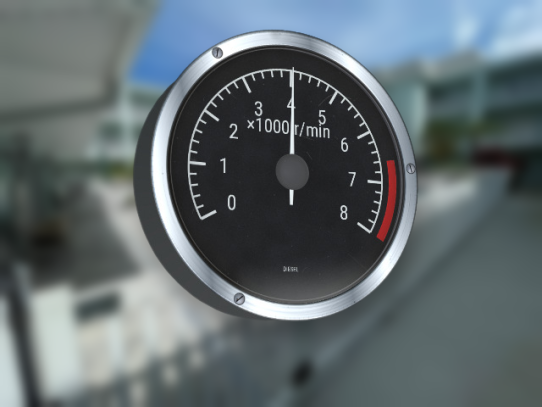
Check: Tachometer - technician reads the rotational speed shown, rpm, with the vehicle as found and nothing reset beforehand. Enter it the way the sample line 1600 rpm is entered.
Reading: 4000 rpm
